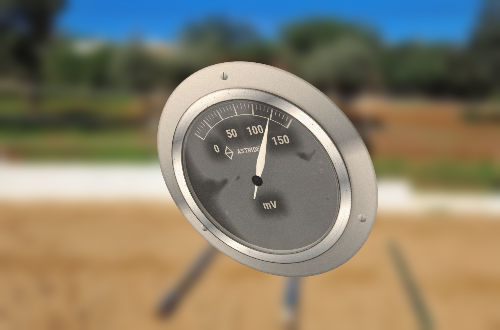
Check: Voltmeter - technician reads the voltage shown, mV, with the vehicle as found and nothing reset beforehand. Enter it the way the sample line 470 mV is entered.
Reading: 125 mV
